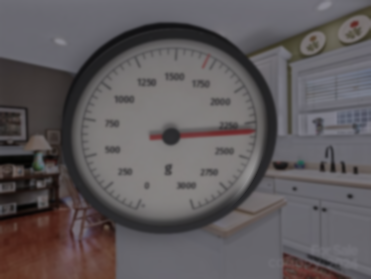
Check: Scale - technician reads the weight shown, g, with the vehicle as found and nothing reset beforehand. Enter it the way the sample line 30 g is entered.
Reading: 2300 g
